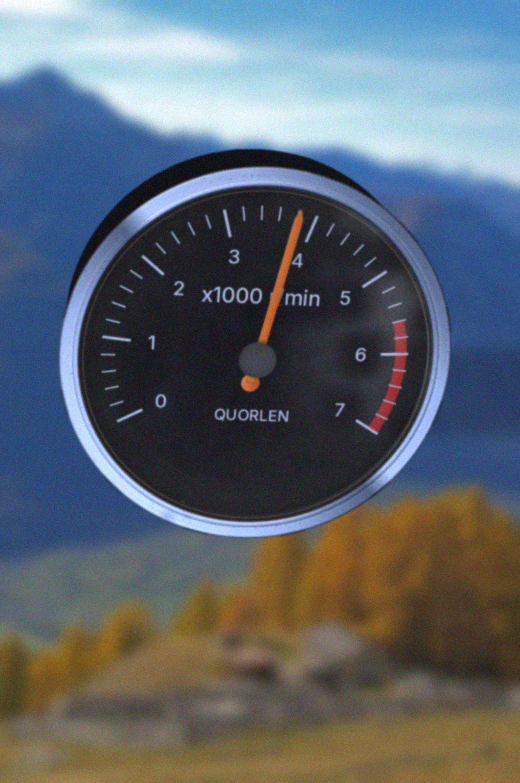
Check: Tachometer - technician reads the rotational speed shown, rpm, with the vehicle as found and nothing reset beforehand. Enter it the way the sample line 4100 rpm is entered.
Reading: 3800 rpm
